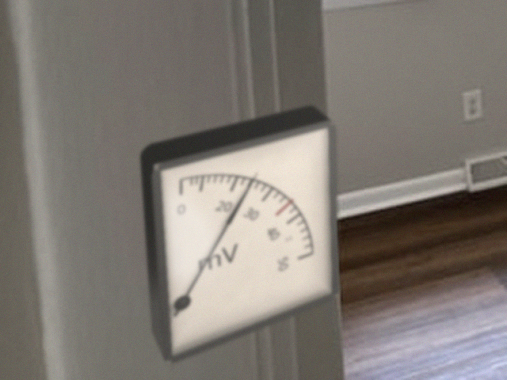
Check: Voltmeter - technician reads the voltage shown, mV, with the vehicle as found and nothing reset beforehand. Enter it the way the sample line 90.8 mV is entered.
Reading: 24 mV
